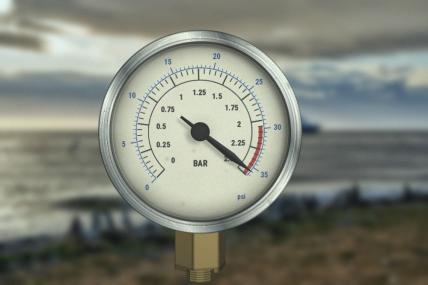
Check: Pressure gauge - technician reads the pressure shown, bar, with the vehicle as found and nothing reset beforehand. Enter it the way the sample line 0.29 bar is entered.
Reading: 2.45 bar
